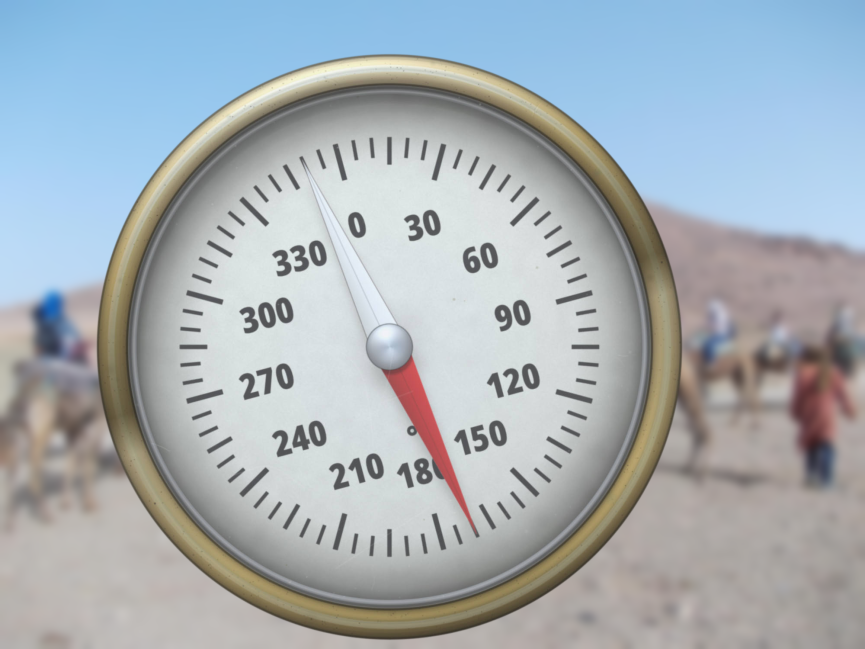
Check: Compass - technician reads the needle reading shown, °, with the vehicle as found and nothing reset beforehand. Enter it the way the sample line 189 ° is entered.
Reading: 170 °
